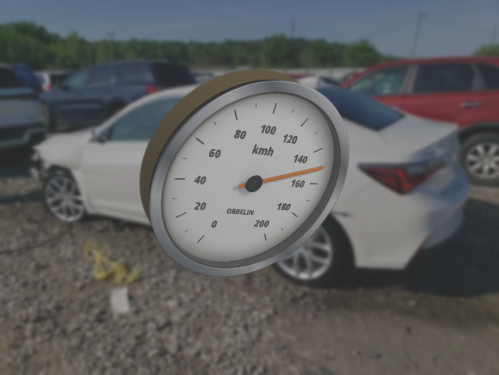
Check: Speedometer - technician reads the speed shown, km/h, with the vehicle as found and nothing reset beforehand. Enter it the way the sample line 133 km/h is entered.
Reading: 150 km/h
